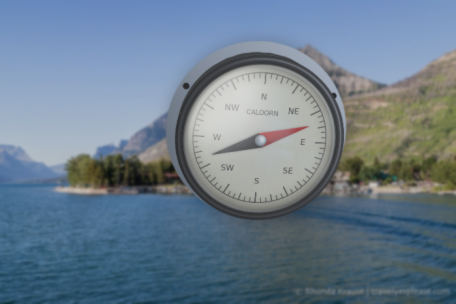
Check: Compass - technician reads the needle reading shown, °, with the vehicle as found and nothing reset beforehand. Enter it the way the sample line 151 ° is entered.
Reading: 70 °
